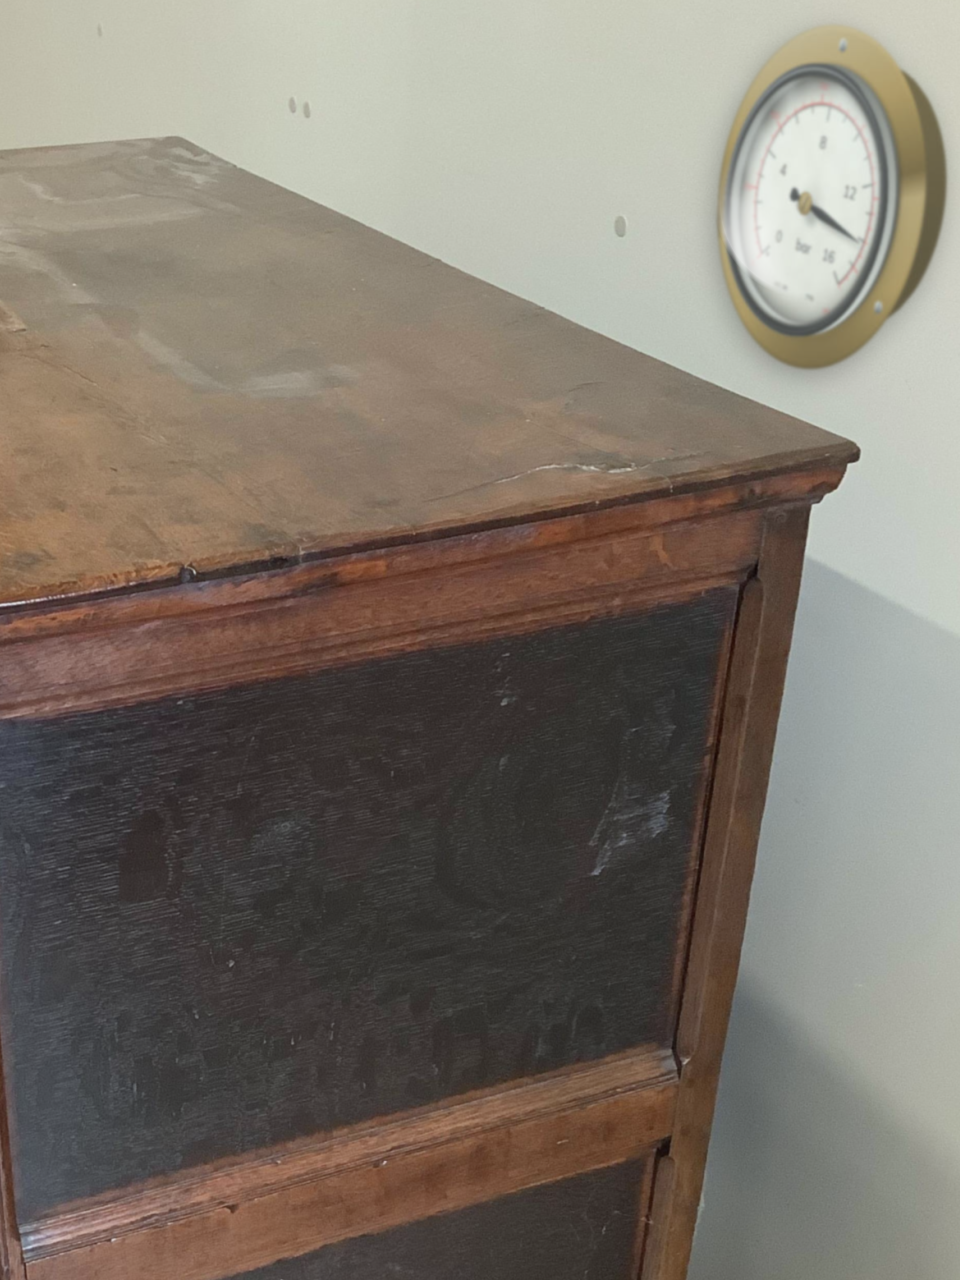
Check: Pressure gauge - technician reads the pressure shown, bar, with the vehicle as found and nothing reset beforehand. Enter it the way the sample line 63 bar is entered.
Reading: 14 bar
